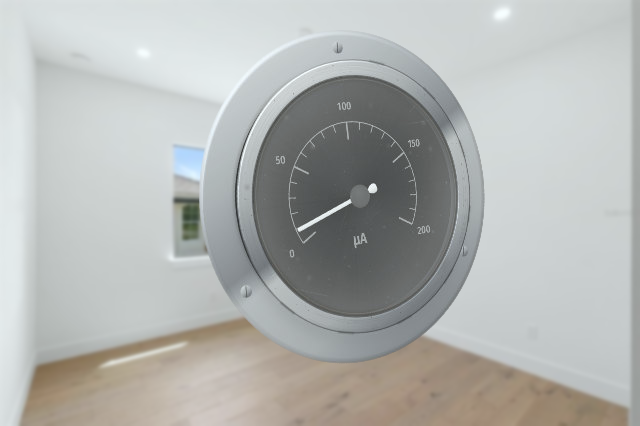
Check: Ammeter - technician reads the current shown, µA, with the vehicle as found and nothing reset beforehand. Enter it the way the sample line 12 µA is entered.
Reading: 10 µA
